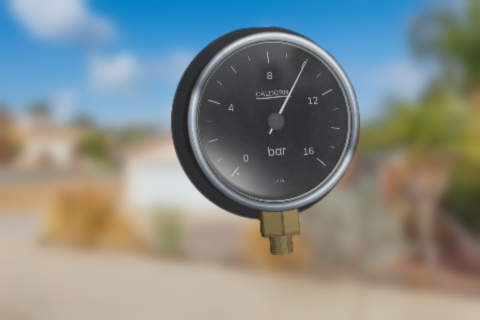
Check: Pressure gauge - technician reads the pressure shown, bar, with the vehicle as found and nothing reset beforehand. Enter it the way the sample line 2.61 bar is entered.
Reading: 10 bar
